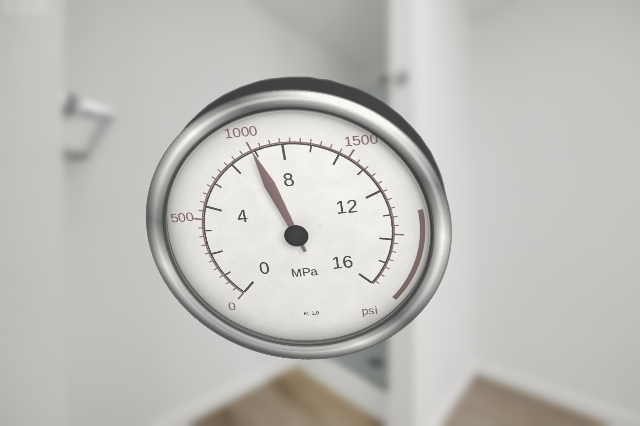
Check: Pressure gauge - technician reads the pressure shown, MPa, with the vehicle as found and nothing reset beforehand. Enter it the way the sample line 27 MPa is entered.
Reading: 7 MPa
